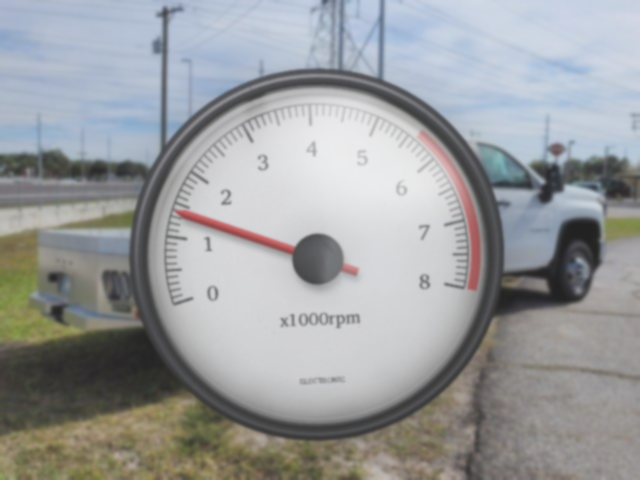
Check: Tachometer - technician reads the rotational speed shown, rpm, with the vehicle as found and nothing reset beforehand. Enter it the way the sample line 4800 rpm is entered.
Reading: 1400 rpm
